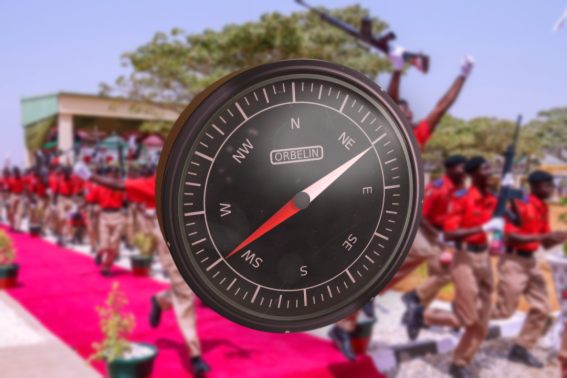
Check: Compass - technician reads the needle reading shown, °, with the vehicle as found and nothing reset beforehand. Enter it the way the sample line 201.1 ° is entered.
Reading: 240 °
